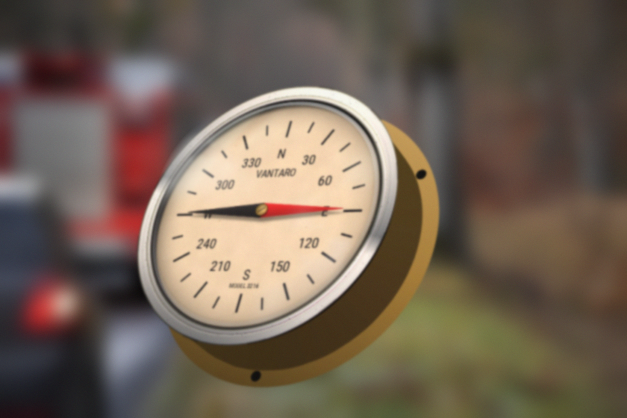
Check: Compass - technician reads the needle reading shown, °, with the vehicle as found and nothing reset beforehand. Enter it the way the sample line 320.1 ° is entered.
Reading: 90 °
